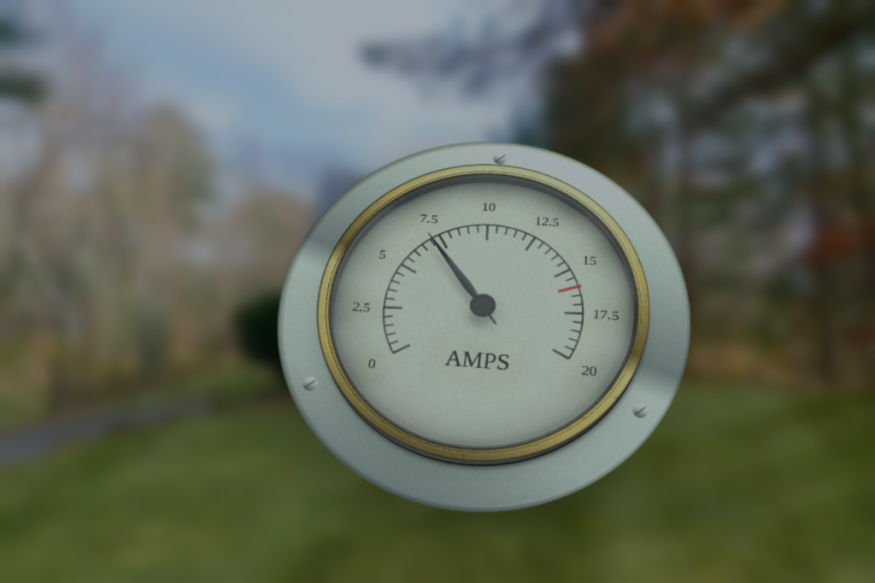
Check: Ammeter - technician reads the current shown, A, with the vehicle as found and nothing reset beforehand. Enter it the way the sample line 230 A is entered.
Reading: 7 A
